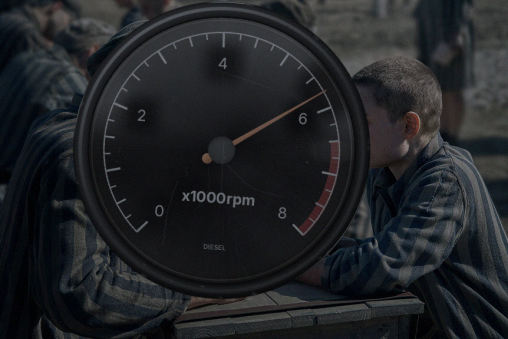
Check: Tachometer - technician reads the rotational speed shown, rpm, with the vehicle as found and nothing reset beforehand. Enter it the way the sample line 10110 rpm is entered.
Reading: 5750 rpm
